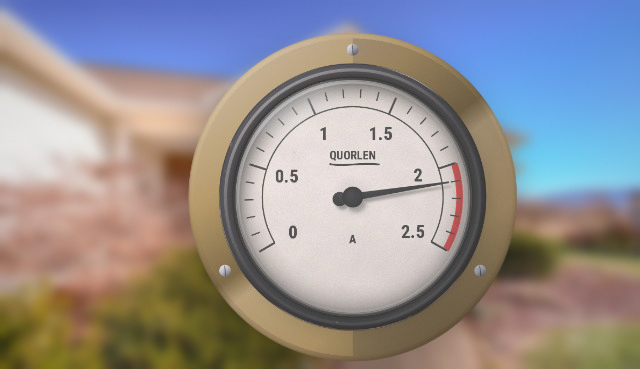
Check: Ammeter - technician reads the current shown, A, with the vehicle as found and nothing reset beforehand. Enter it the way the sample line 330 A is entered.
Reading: 2.1 A
